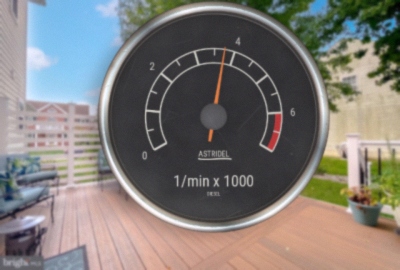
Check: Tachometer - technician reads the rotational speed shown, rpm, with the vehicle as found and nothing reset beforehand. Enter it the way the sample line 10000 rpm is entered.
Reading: 3750 rpm
